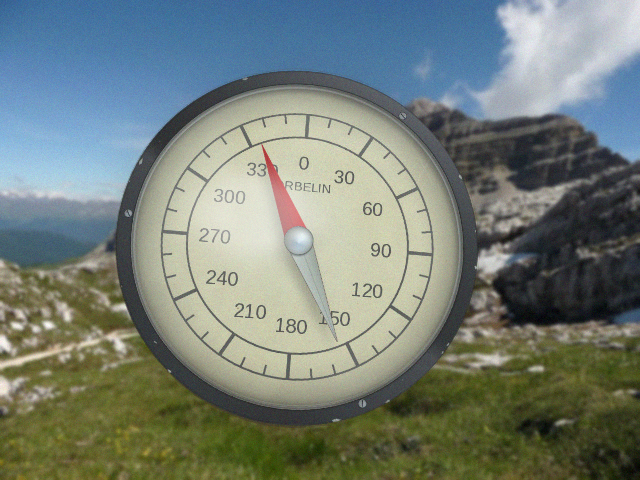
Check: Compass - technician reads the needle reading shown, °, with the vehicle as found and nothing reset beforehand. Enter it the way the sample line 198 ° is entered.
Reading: 335 °
